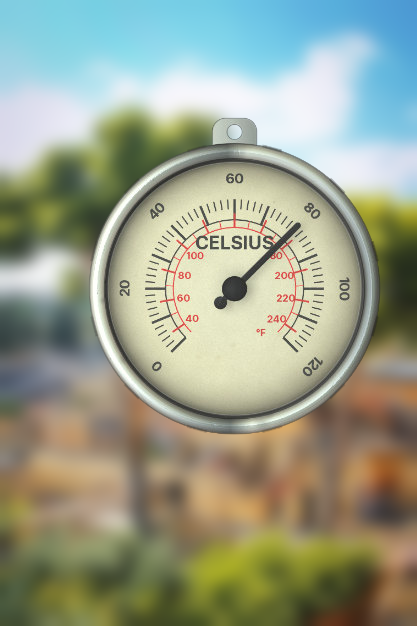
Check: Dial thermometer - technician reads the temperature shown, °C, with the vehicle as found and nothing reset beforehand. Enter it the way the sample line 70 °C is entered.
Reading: 80 °C
